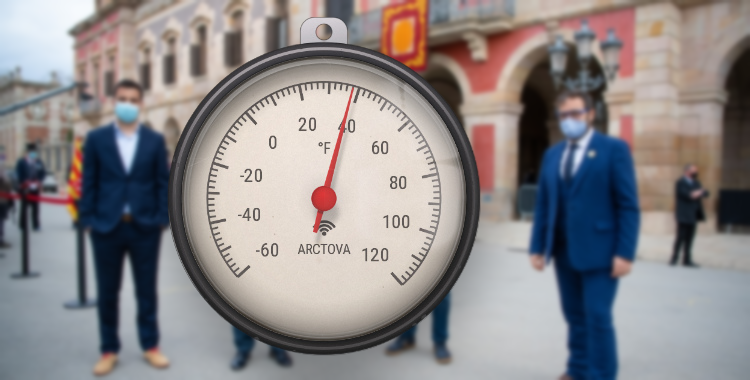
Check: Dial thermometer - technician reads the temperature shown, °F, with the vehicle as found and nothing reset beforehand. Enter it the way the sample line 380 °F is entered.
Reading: 38 °F
